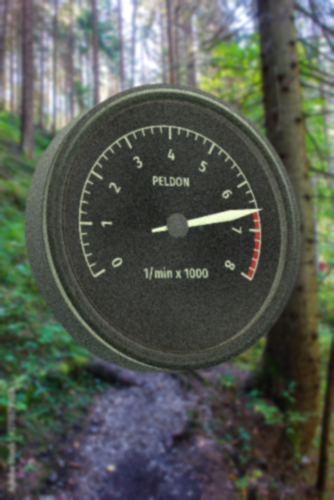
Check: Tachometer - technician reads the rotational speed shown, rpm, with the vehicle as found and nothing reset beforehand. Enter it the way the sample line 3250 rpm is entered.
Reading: 6600 rpm
